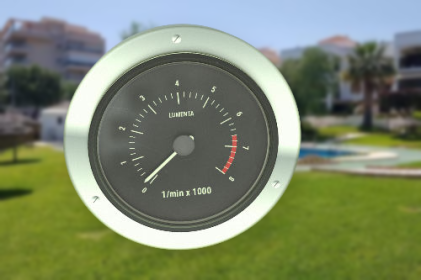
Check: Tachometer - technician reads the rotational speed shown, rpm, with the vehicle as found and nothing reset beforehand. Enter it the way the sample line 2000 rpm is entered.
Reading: 200 rpm
